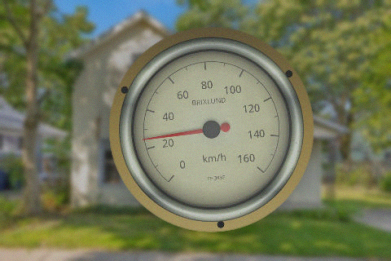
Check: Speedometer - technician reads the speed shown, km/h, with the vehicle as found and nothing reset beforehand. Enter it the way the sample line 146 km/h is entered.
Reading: 25 km/h
